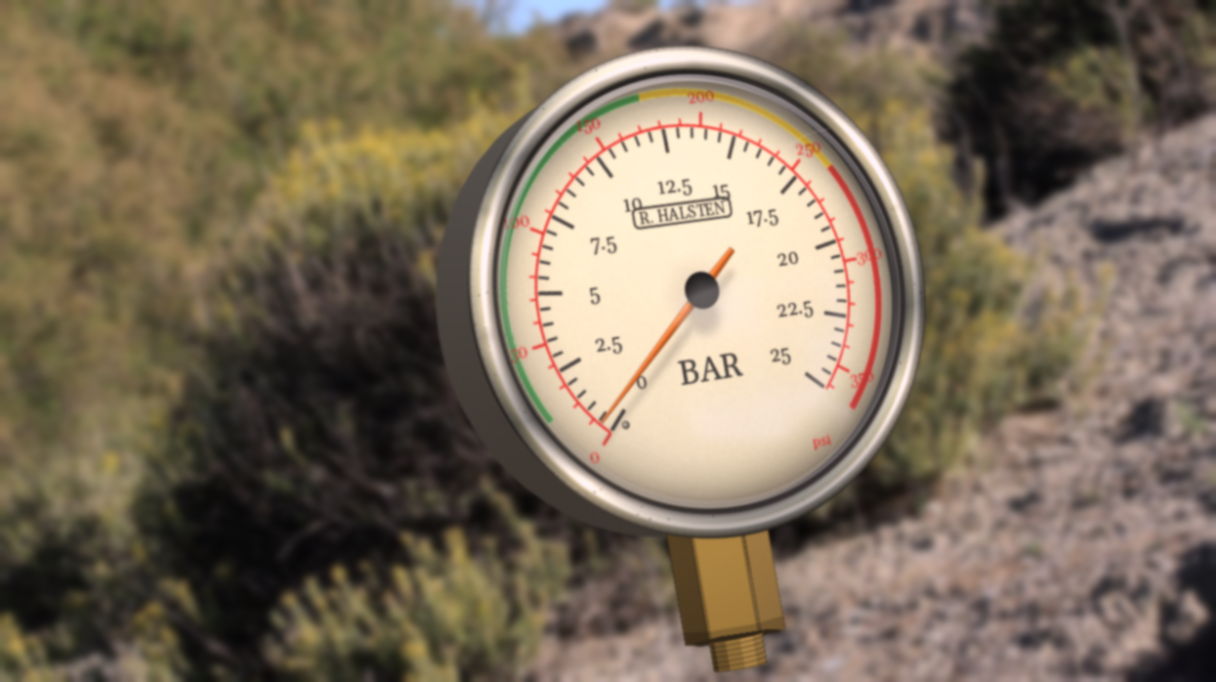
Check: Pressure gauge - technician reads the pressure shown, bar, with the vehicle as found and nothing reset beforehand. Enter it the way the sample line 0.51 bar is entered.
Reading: 0.5 bar
